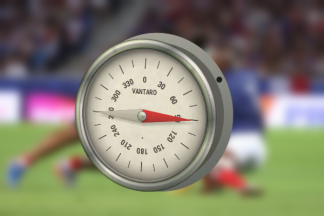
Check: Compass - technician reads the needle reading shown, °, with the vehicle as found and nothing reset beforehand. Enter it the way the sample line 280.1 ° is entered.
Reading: 90 °
